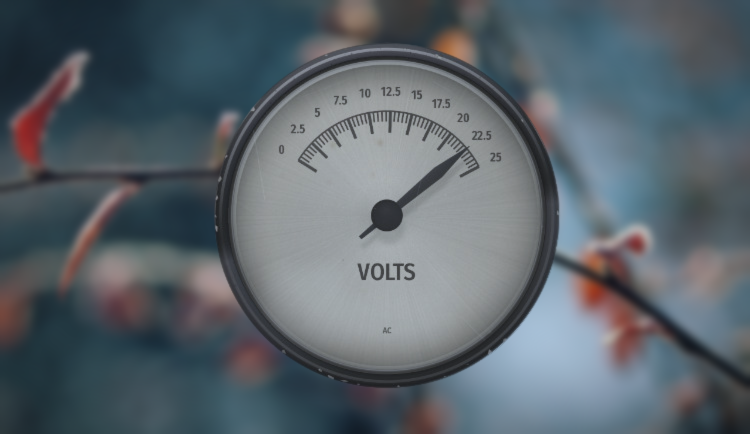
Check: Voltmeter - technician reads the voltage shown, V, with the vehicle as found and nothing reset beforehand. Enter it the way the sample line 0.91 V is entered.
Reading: 22.5 V
